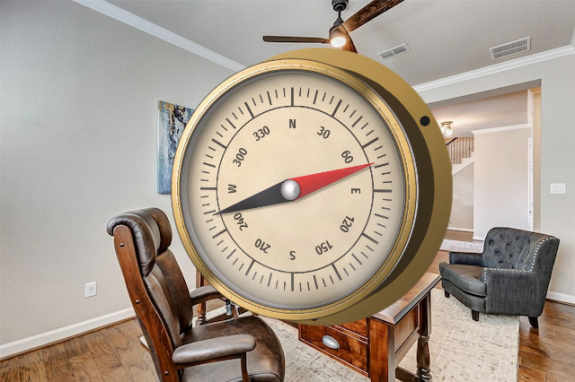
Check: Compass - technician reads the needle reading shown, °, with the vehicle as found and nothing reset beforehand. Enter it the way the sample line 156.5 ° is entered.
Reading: 72.5 °
